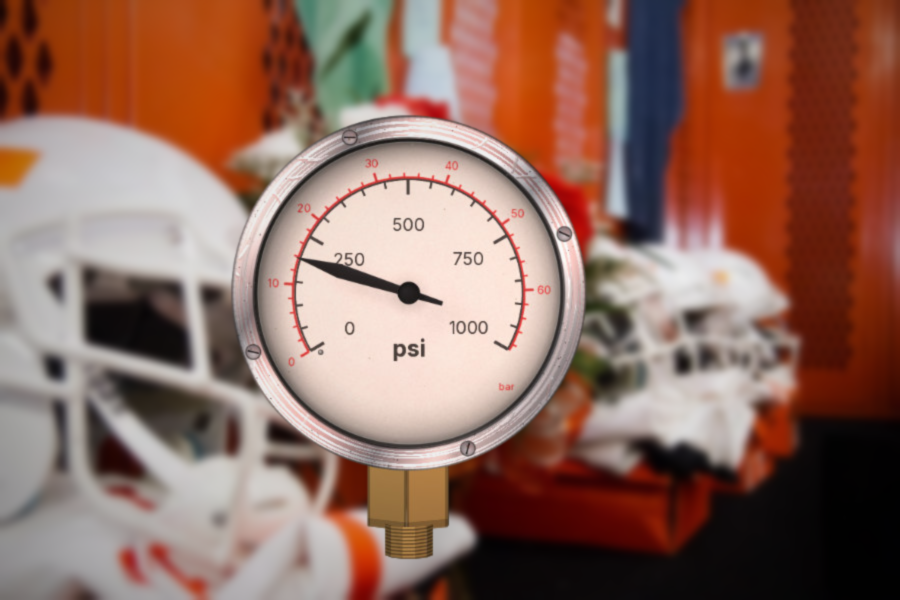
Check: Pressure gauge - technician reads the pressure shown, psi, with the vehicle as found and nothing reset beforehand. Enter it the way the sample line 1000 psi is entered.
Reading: 200 psi
